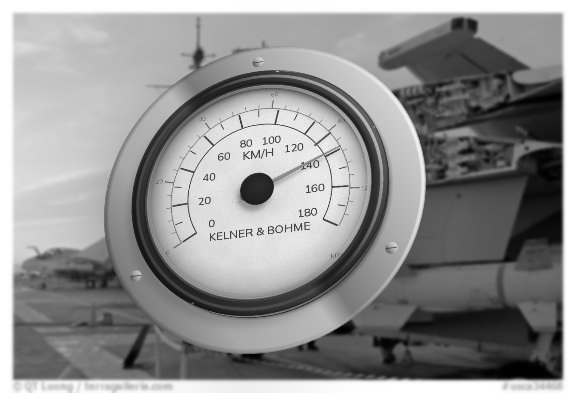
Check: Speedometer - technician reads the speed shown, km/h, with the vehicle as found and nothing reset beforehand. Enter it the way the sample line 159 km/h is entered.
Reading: 140 km/h
